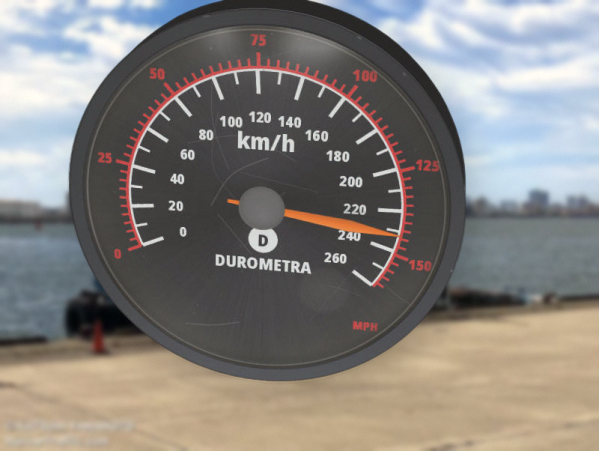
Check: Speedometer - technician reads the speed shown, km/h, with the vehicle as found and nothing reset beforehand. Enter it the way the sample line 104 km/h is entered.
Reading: 230 km/h
